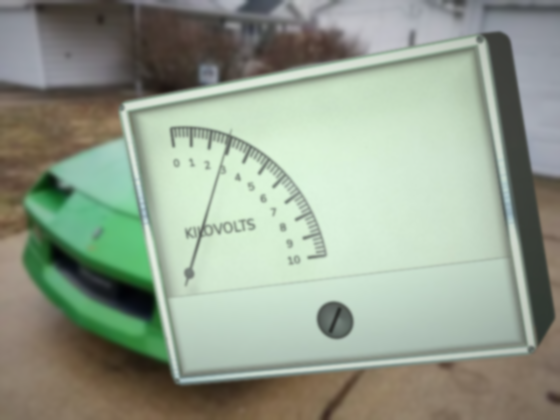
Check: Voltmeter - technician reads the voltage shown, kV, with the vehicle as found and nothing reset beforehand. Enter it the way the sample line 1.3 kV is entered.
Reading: 3 kV
